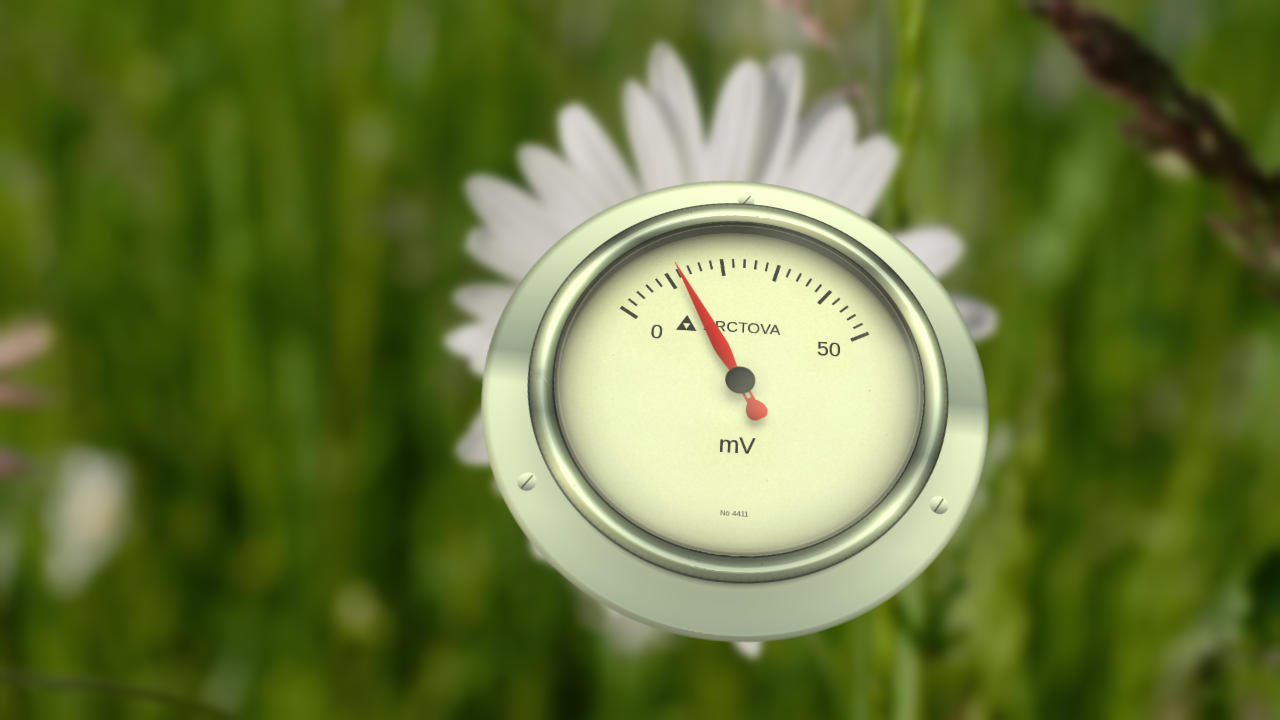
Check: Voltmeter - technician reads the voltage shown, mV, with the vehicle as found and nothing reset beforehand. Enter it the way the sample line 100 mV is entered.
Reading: 12 mV
